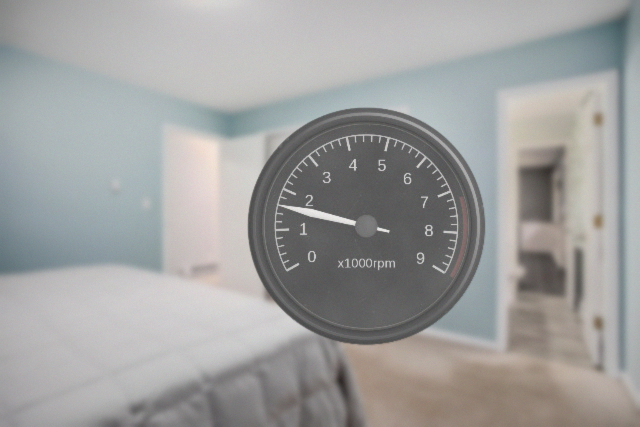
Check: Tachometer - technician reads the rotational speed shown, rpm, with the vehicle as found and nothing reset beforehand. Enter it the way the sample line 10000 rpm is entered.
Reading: 1600 rpm
